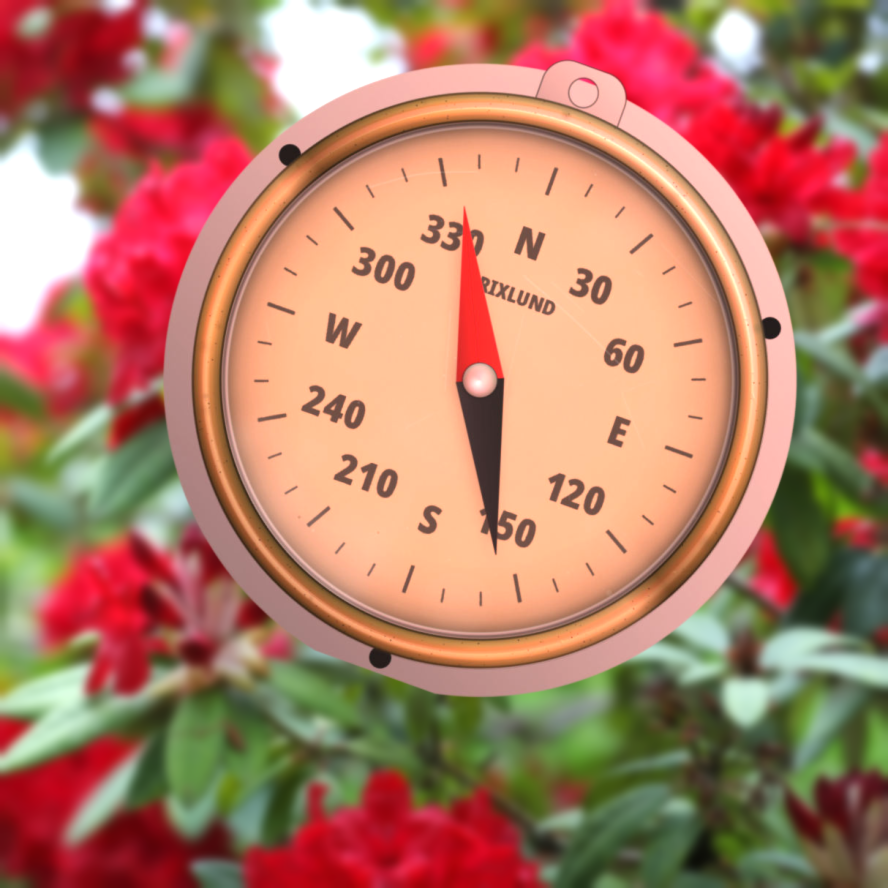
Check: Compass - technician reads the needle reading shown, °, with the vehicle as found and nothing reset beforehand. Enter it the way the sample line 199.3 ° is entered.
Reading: 335 °
